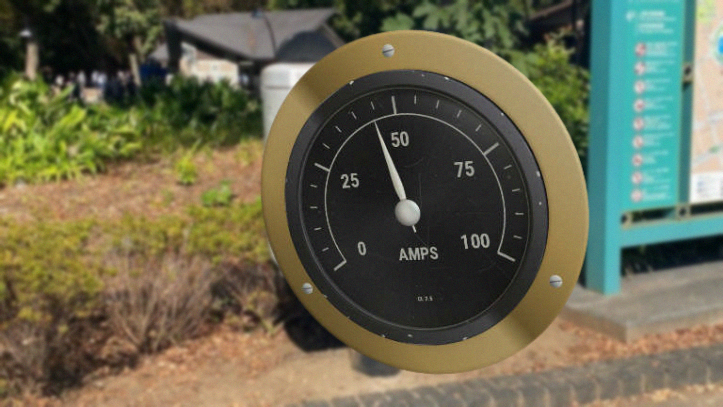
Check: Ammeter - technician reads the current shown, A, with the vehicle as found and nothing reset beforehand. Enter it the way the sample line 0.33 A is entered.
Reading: 45 A
